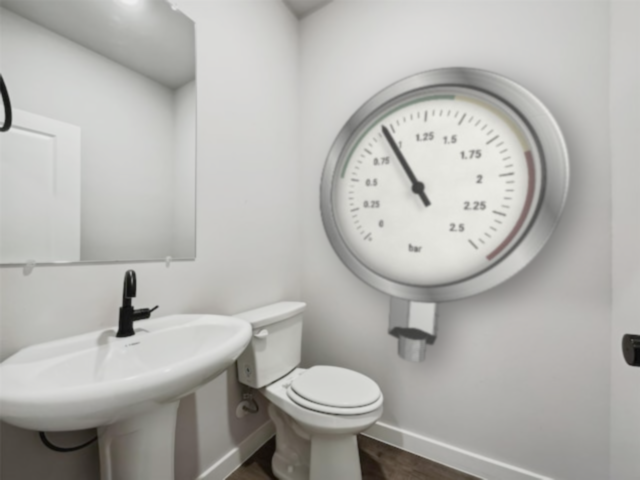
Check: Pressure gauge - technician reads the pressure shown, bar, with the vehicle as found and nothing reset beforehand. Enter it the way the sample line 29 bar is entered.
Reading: 0.95 bar
